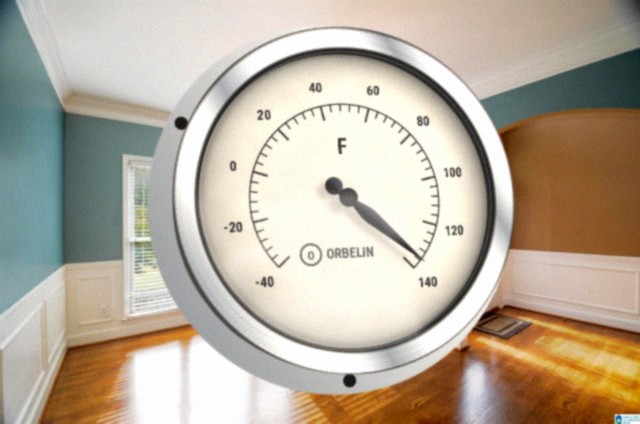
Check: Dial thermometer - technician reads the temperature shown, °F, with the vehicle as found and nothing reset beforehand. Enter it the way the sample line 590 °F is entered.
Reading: 136 °F
